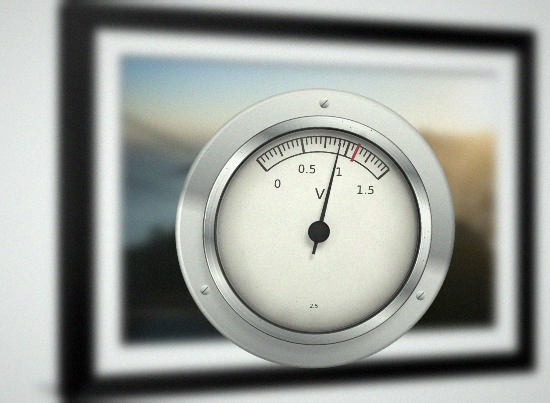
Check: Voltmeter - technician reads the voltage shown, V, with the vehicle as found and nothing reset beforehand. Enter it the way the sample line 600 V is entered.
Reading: 0.9 V
